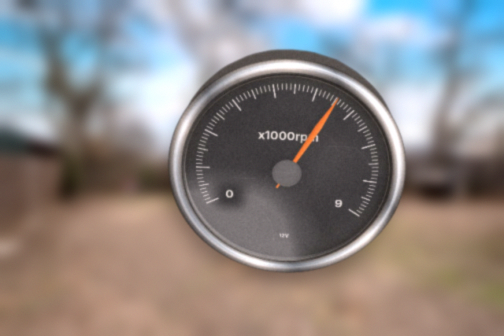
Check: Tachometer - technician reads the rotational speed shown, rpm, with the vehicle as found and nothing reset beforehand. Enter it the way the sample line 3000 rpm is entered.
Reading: 5500 rpm
